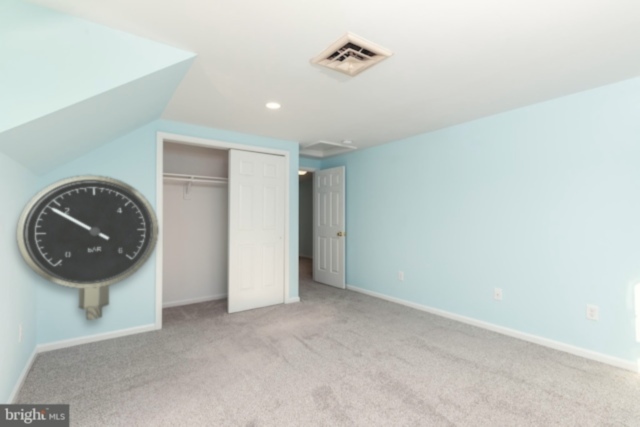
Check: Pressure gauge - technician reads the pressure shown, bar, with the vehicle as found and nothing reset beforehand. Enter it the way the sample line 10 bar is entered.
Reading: 1.8 bar
